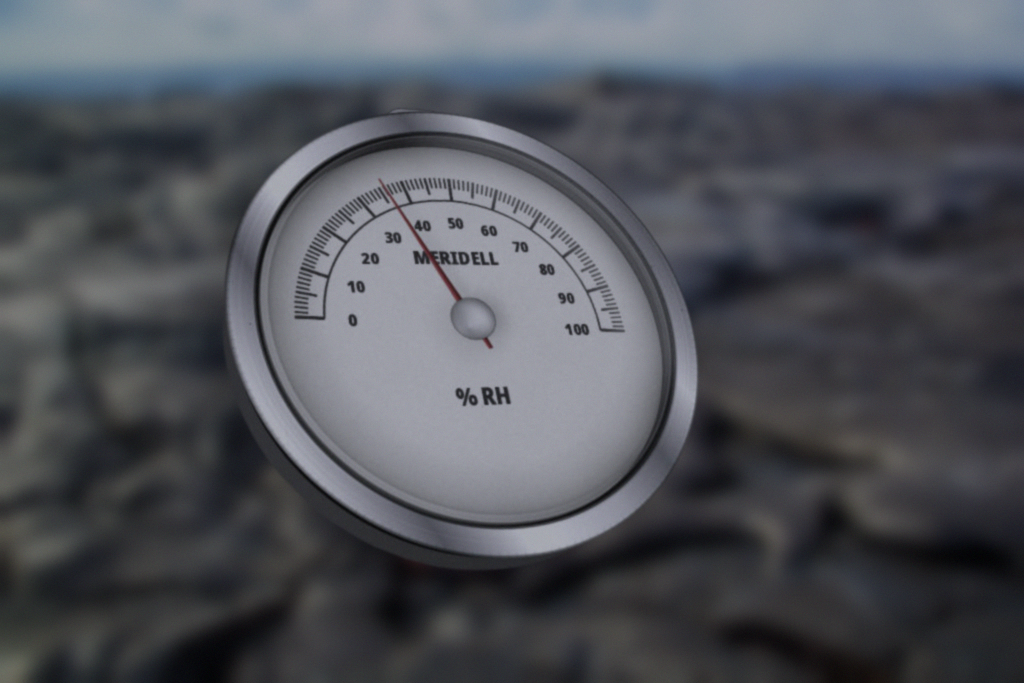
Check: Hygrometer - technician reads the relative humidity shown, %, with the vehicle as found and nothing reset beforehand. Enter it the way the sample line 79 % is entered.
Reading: 35 %
